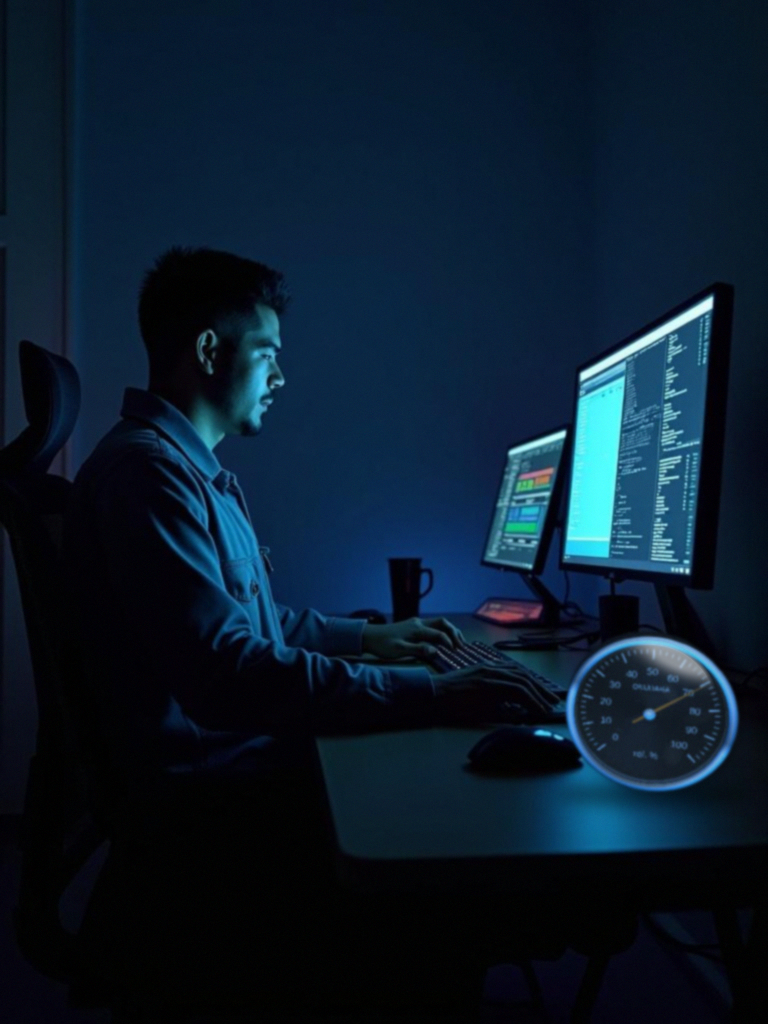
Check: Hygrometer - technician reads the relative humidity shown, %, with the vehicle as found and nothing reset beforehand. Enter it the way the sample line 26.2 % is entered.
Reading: 70 %
